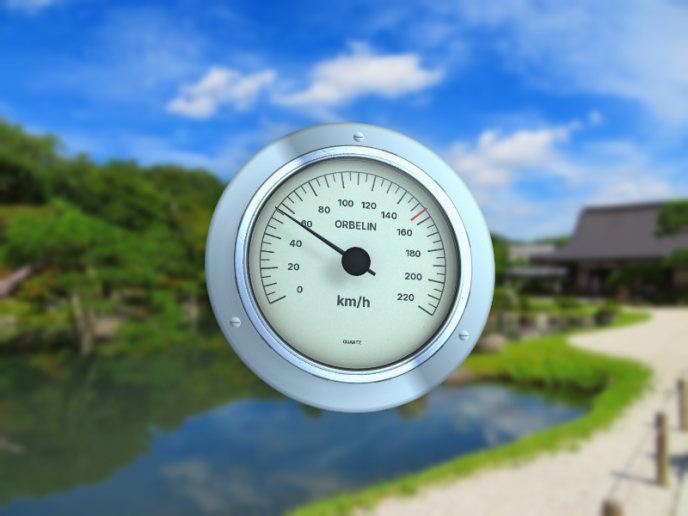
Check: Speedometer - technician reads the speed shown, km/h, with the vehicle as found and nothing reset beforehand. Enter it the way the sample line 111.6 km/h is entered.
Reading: 55 km/h
